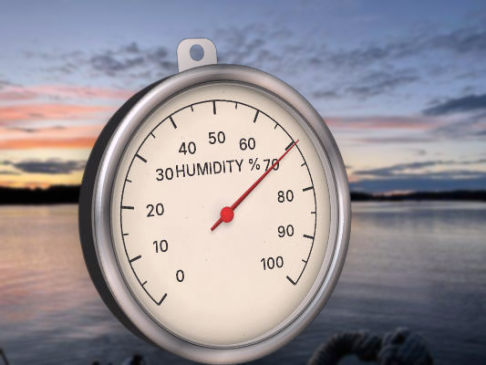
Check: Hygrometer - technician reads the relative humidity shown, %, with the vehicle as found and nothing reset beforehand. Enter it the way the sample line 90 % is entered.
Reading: 70 %
